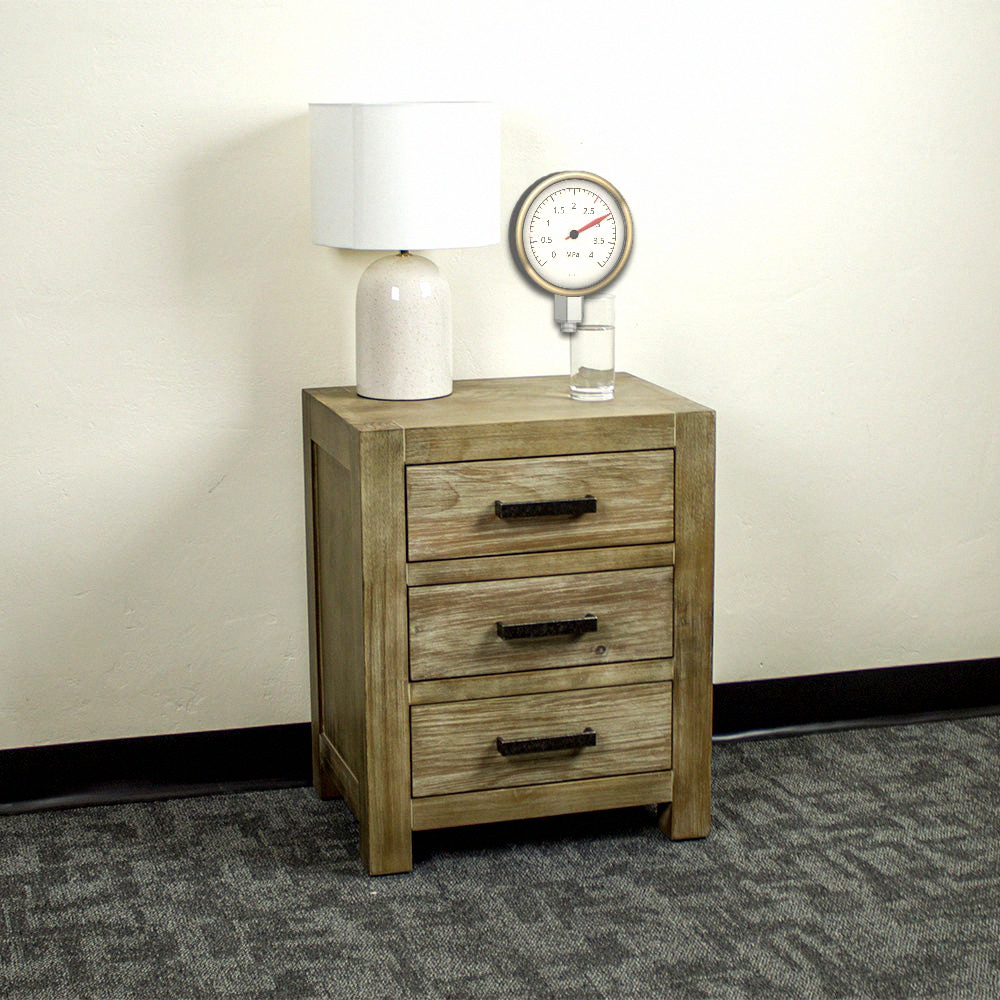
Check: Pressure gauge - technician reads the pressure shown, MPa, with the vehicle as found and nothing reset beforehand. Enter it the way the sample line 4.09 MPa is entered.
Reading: 2.9 MPa
